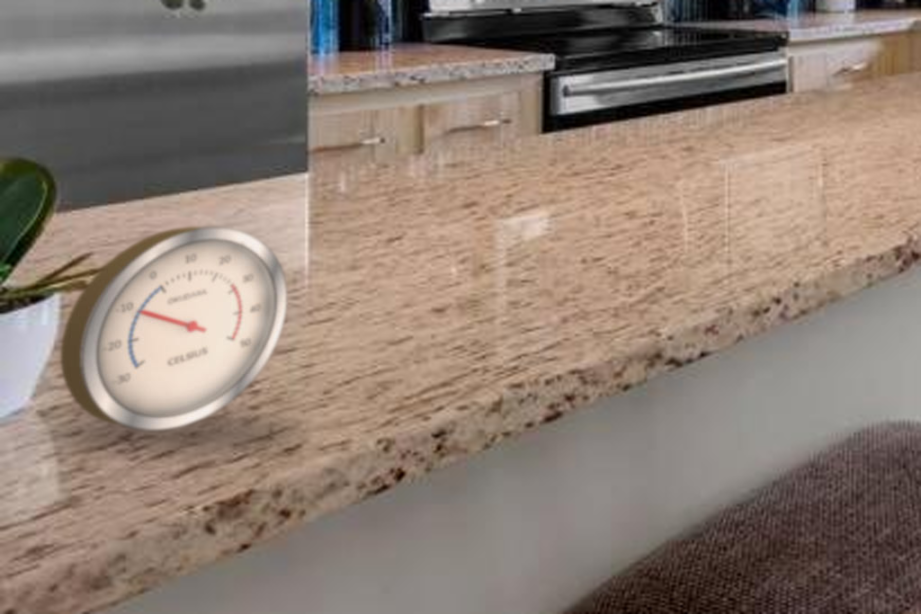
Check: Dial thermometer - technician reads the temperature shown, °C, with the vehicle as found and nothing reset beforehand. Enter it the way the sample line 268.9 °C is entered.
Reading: -10 °C
